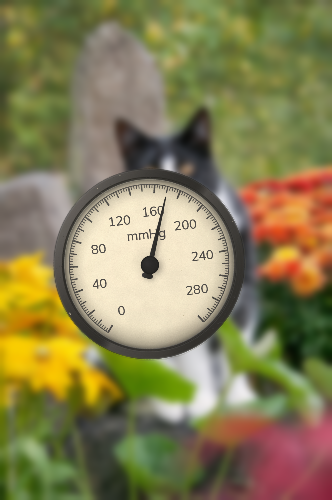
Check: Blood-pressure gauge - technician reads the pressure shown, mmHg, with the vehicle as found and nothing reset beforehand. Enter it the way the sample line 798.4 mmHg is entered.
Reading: 170 mmHg
